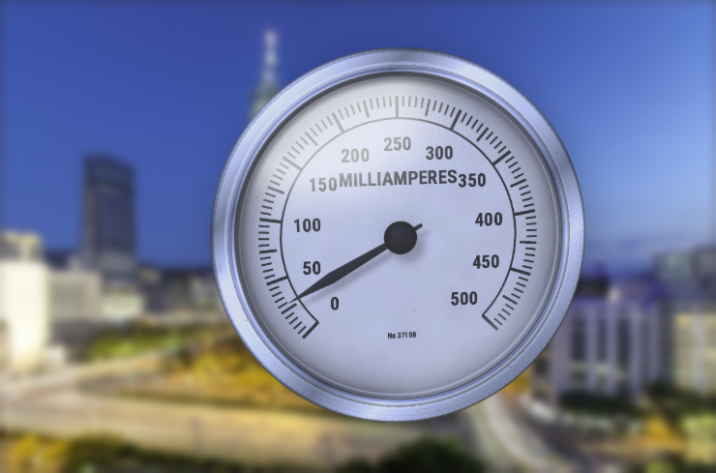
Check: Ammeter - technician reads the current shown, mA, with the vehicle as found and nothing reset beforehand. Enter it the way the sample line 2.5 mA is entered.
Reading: 30 mA
